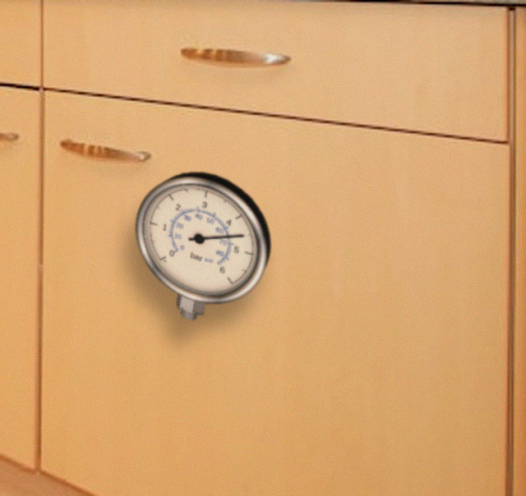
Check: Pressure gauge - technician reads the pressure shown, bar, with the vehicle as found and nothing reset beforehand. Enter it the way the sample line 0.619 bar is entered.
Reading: 4.5 bar
